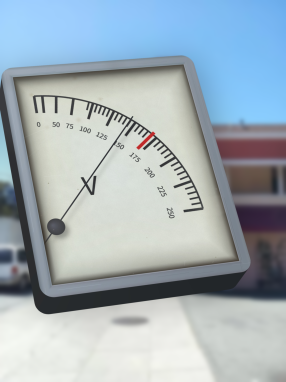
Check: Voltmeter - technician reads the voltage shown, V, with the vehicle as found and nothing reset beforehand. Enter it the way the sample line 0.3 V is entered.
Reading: 145 V
